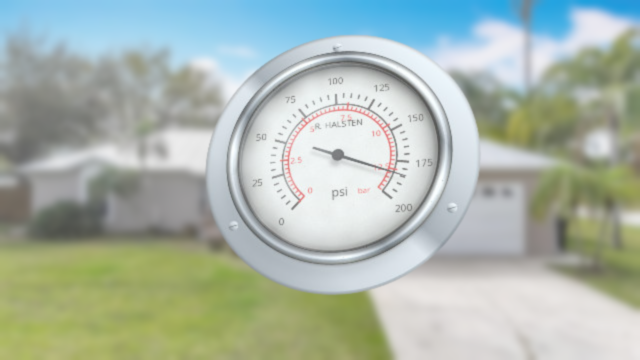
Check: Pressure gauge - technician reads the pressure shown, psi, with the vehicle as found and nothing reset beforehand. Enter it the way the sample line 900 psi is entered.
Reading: 185 psi
